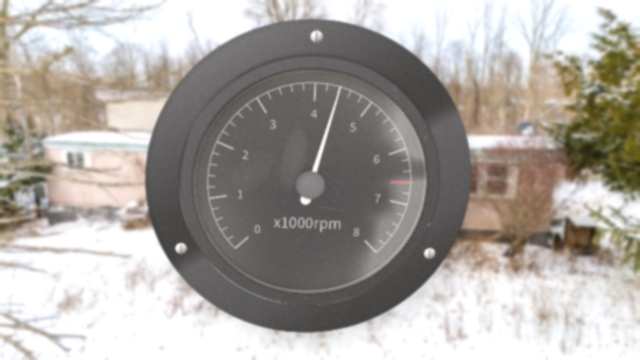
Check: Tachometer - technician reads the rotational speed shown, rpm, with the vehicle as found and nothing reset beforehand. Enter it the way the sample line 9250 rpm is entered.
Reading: 4400 rpm
